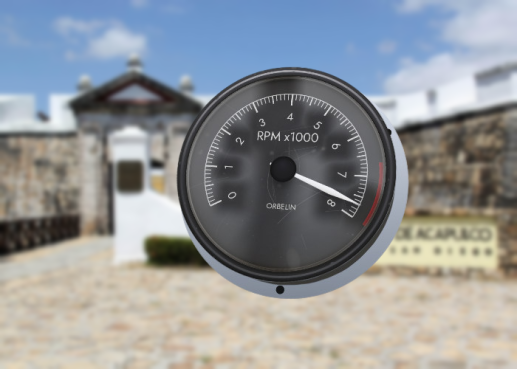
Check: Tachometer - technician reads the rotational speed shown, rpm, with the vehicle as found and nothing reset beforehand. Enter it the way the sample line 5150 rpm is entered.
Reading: 7700 rpm
